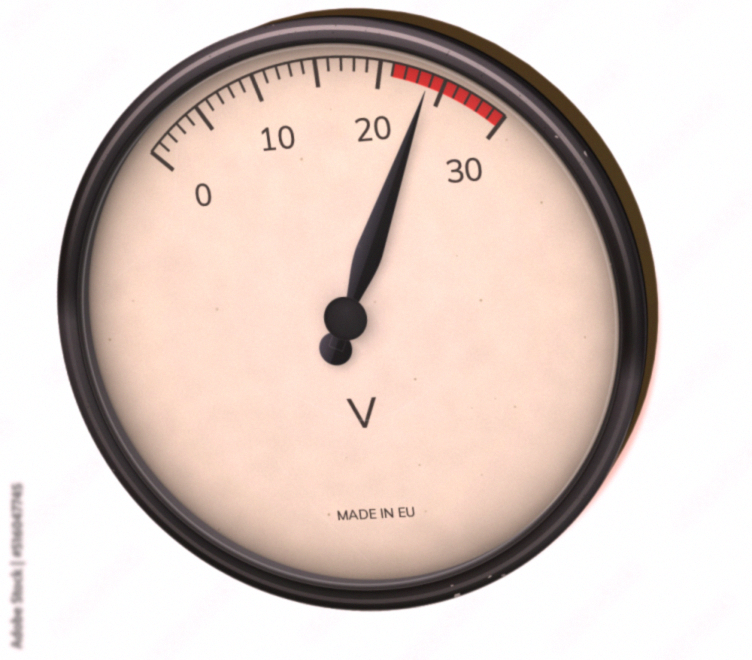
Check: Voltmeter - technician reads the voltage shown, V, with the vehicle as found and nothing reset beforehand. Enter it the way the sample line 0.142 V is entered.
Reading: 24 V
